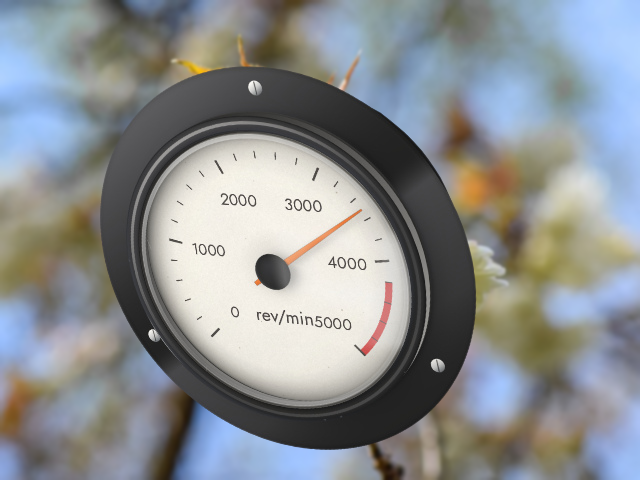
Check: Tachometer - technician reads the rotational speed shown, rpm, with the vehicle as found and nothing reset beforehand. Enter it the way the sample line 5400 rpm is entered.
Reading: 3500 rpm
